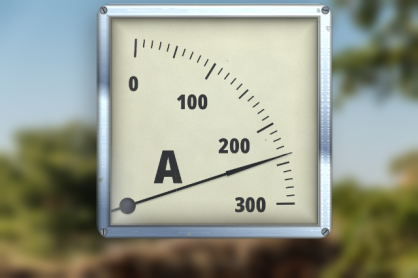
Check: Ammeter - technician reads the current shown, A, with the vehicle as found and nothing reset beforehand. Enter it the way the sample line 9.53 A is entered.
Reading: 240 A
